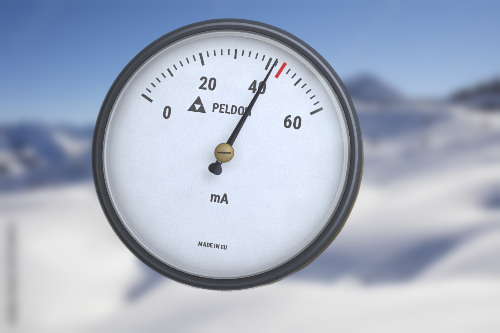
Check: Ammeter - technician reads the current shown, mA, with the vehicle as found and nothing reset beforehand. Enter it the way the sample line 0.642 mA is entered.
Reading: 42 mA
